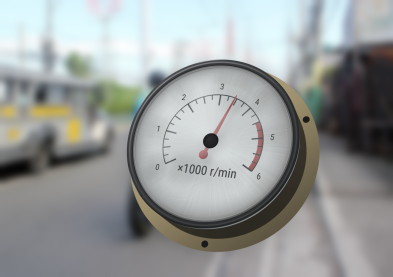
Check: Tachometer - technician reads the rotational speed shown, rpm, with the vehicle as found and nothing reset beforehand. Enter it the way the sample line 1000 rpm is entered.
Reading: 3500 rpm
